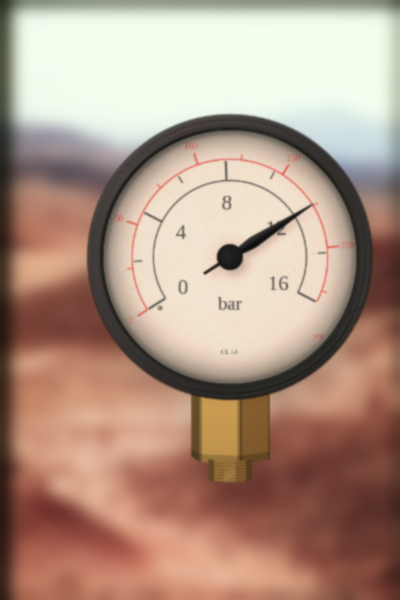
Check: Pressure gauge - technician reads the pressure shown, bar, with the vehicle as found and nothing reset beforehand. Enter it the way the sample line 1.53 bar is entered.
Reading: 12 bar
